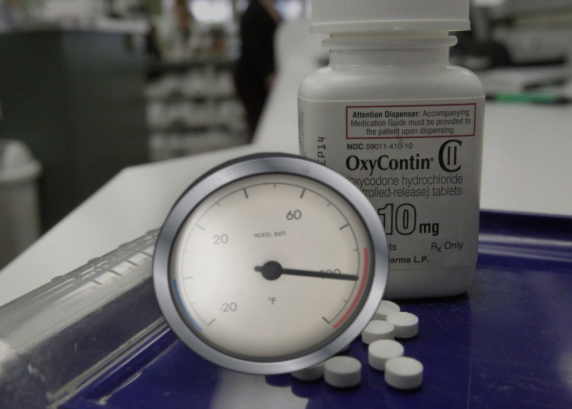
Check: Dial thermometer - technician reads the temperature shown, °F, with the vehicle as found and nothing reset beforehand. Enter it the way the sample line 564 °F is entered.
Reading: 100 °F
